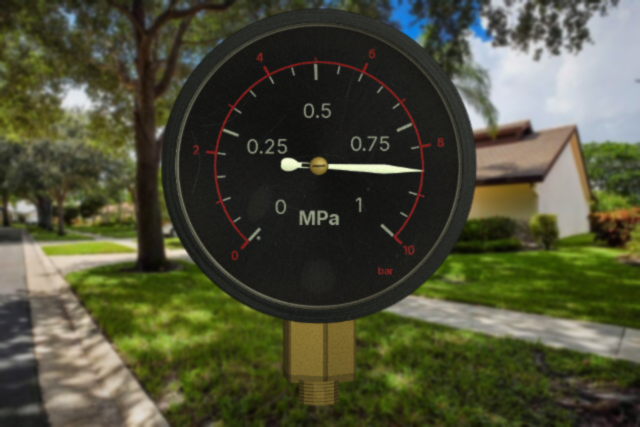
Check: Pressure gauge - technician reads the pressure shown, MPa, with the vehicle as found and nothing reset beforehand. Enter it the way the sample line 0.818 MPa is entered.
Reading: 0.85 MPa
